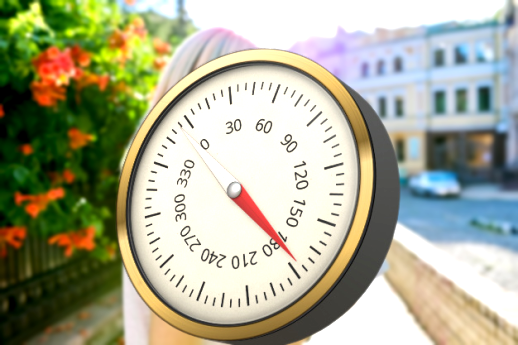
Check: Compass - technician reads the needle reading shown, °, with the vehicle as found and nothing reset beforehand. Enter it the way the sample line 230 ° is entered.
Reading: 175 °
